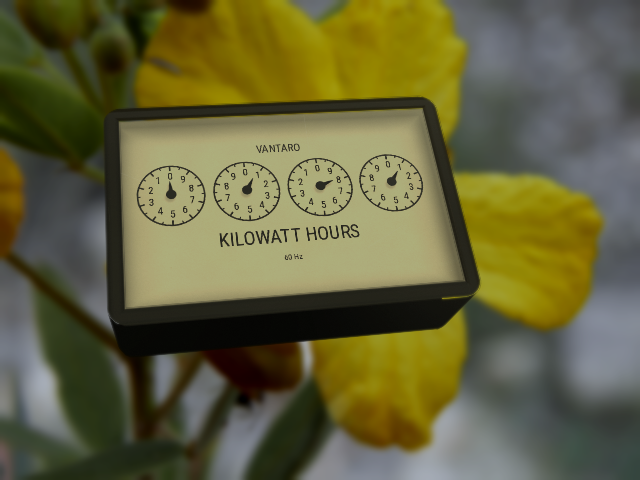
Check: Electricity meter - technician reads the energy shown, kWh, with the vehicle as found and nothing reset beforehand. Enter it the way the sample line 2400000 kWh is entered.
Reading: 81 kWh
